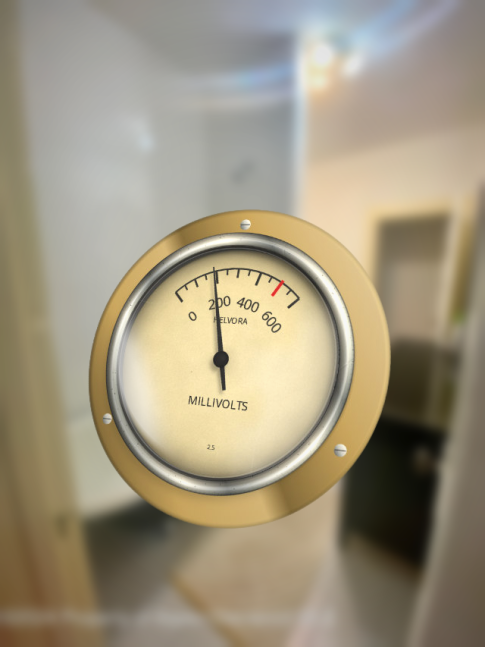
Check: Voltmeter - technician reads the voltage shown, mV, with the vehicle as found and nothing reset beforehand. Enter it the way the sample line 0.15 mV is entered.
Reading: 200 mV
